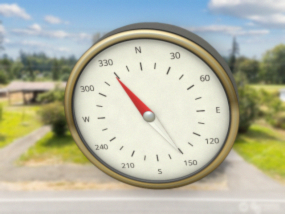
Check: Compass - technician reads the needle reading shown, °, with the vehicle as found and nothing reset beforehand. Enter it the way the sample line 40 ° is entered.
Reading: 330 °
